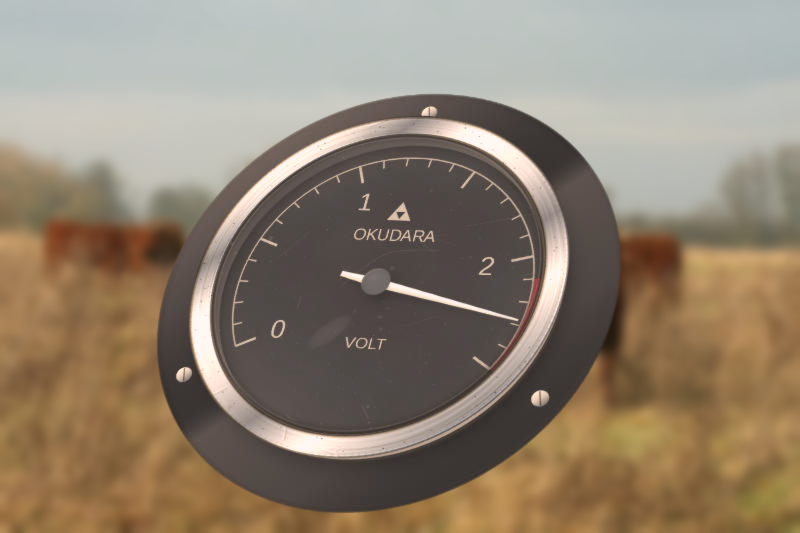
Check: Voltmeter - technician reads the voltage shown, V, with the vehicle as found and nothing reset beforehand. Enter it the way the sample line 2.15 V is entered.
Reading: 2.3 V
